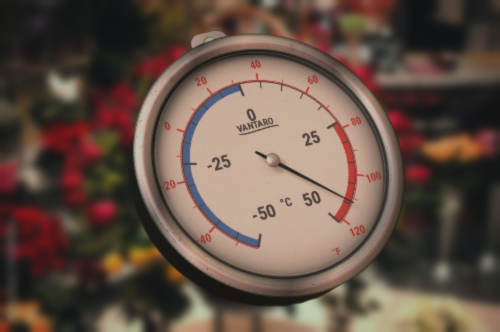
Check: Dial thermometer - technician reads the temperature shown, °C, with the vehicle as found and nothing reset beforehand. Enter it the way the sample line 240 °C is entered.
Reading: 45 °C
